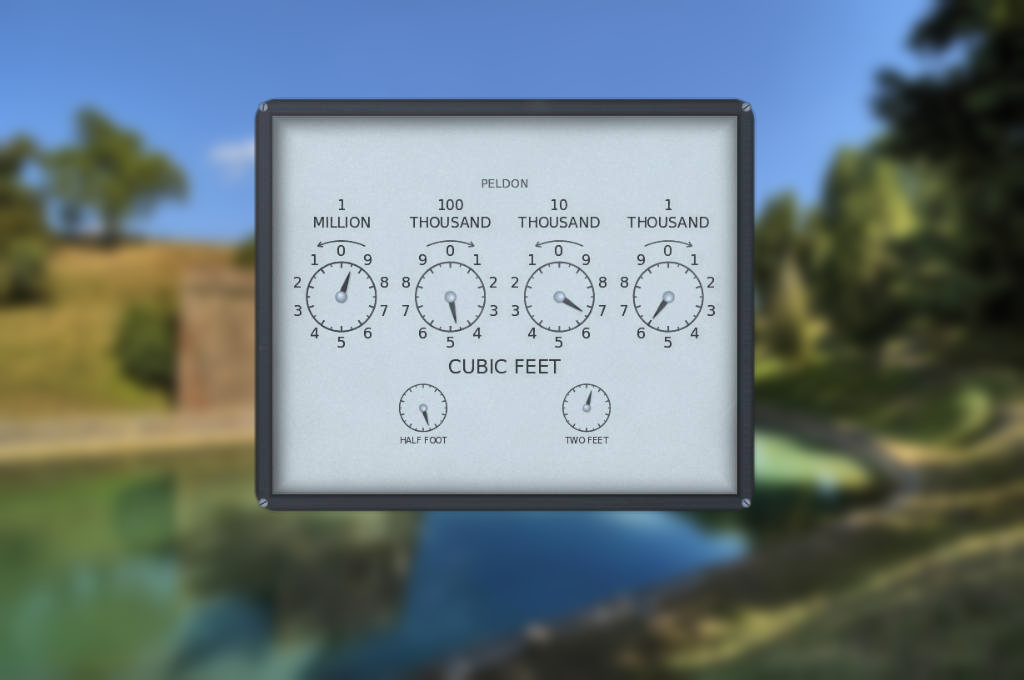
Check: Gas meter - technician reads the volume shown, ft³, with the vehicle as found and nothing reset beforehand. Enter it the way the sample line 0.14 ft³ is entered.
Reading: 946600 ft³
